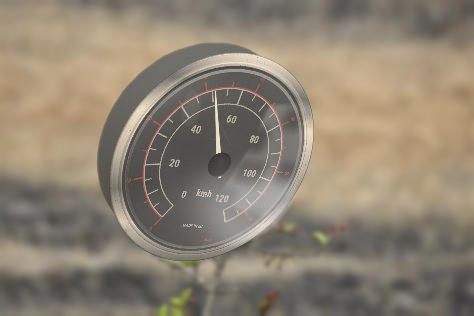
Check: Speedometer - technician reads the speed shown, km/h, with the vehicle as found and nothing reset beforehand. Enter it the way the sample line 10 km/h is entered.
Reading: 50 km/h
